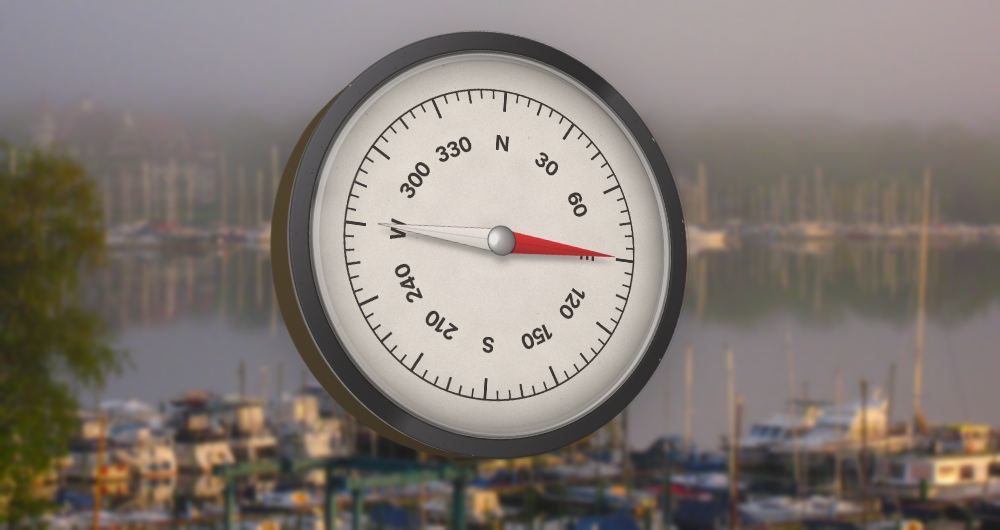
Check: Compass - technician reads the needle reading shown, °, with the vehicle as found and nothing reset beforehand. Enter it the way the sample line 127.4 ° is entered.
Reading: 90 °
